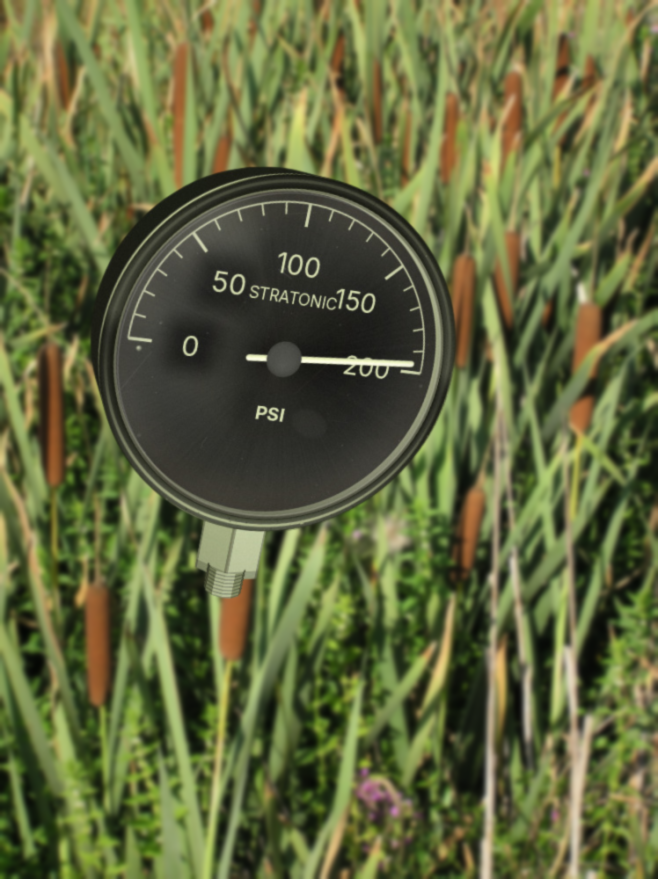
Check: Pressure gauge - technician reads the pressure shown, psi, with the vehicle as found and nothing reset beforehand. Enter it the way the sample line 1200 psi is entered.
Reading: 195 psi
